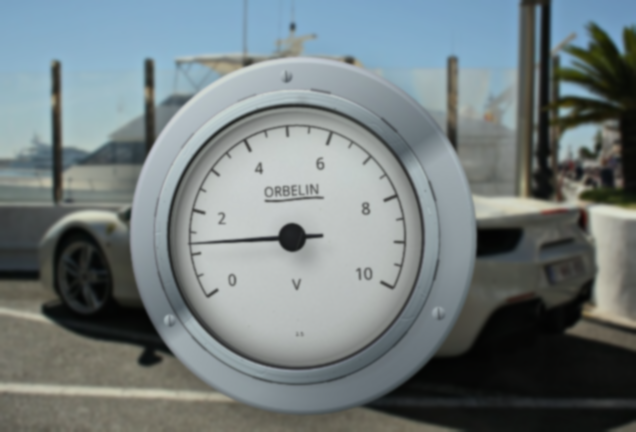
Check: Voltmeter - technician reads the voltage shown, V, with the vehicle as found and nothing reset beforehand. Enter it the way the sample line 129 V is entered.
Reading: 1.25 V
